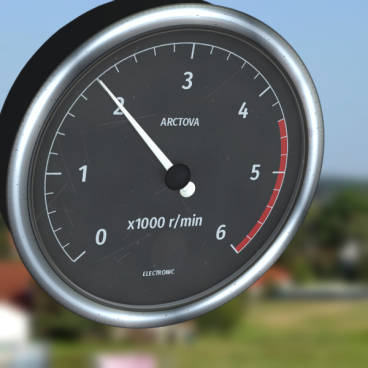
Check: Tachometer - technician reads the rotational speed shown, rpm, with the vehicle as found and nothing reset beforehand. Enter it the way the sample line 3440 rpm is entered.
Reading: 2000 rpm
